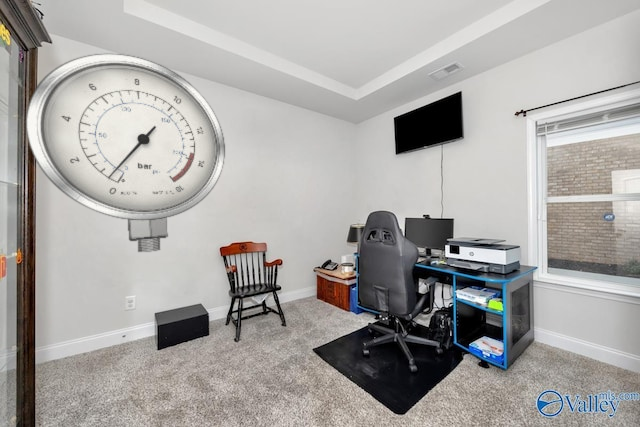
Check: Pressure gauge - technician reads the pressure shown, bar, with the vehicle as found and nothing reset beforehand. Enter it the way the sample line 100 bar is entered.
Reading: 0.5 bar
